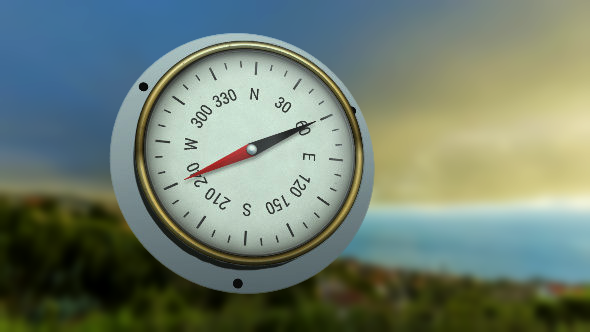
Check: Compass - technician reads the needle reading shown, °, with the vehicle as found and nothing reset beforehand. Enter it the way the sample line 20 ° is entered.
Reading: 240 °
